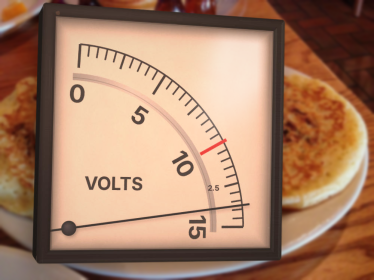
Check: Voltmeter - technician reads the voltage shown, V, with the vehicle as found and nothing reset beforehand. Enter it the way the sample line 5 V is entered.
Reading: 13.75 V
